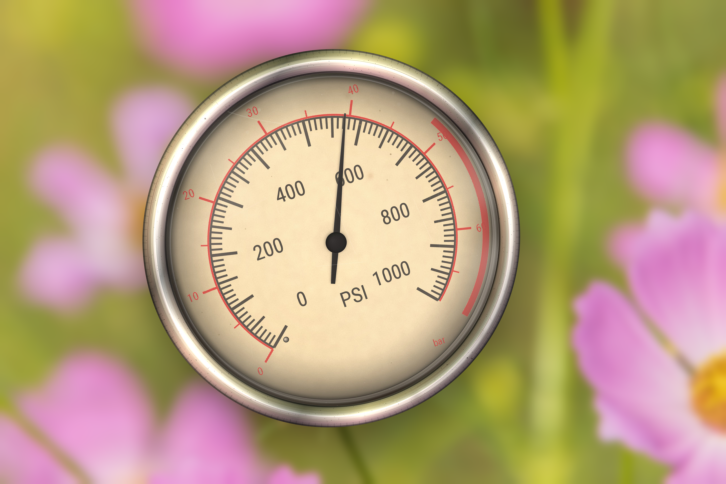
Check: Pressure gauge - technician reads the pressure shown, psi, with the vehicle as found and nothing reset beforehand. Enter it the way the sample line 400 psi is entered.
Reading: 570 psi
